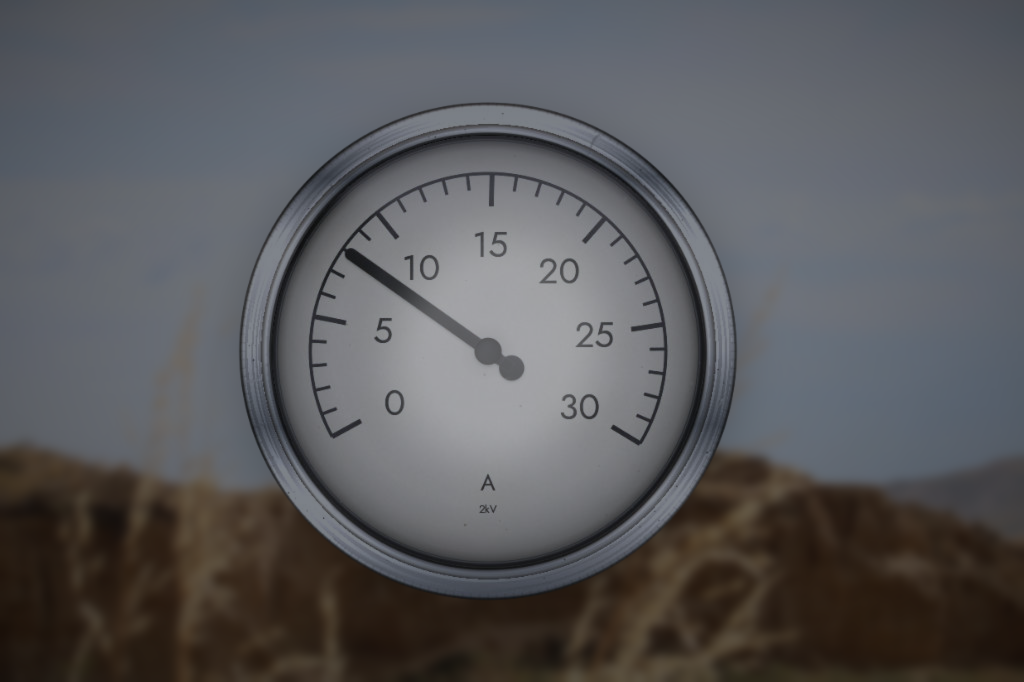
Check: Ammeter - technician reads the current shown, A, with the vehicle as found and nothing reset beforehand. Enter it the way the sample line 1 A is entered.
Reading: 8 A
